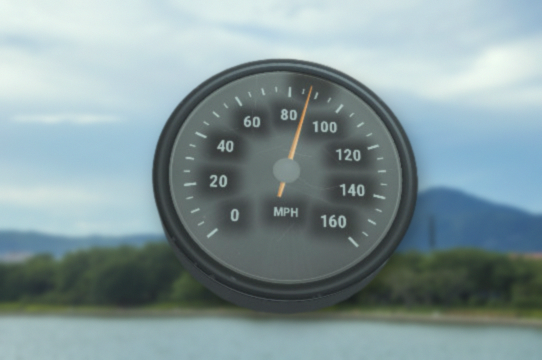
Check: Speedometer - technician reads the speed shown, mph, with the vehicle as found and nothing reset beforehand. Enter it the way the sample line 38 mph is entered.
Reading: 87.5 mph
